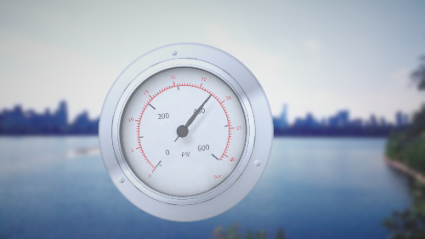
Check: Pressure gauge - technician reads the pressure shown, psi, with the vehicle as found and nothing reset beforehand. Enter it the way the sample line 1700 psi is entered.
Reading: 400 psi
